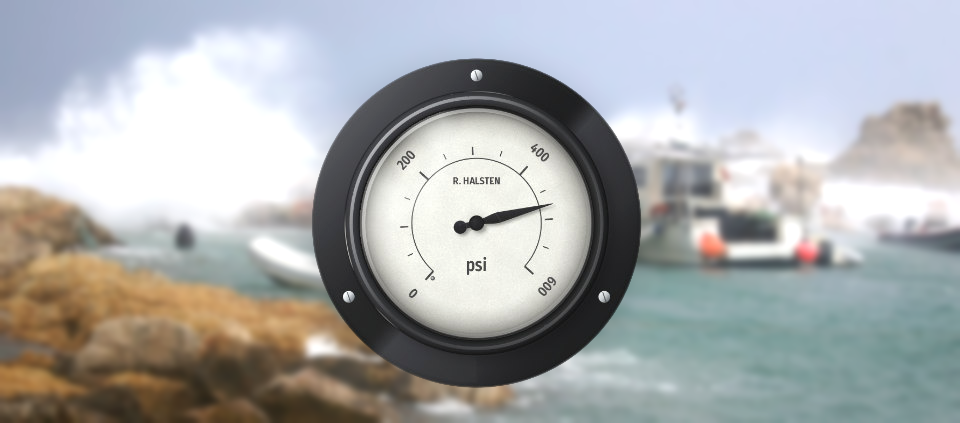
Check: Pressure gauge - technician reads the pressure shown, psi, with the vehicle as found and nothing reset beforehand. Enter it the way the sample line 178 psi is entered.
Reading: 475 psi
